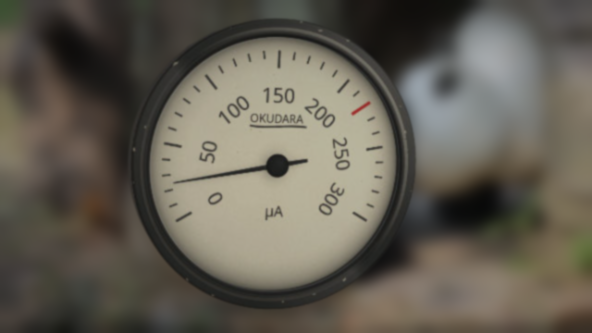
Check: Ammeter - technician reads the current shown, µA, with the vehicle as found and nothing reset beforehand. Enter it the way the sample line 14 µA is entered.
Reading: 25 µA
